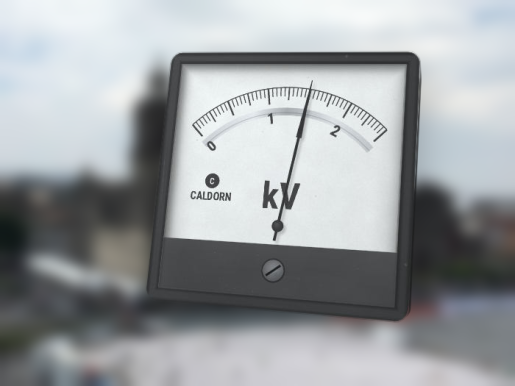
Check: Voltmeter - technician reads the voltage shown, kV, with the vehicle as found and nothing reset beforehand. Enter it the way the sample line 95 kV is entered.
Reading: 1.5 kV
